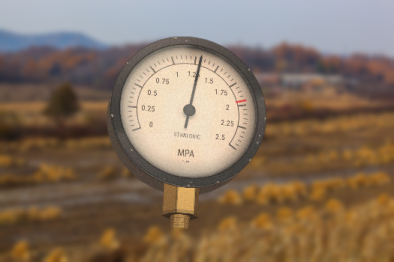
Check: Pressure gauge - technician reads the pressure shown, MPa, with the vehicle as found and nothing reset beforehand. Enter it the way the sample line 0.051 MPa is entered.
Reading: 1.3 MPa
